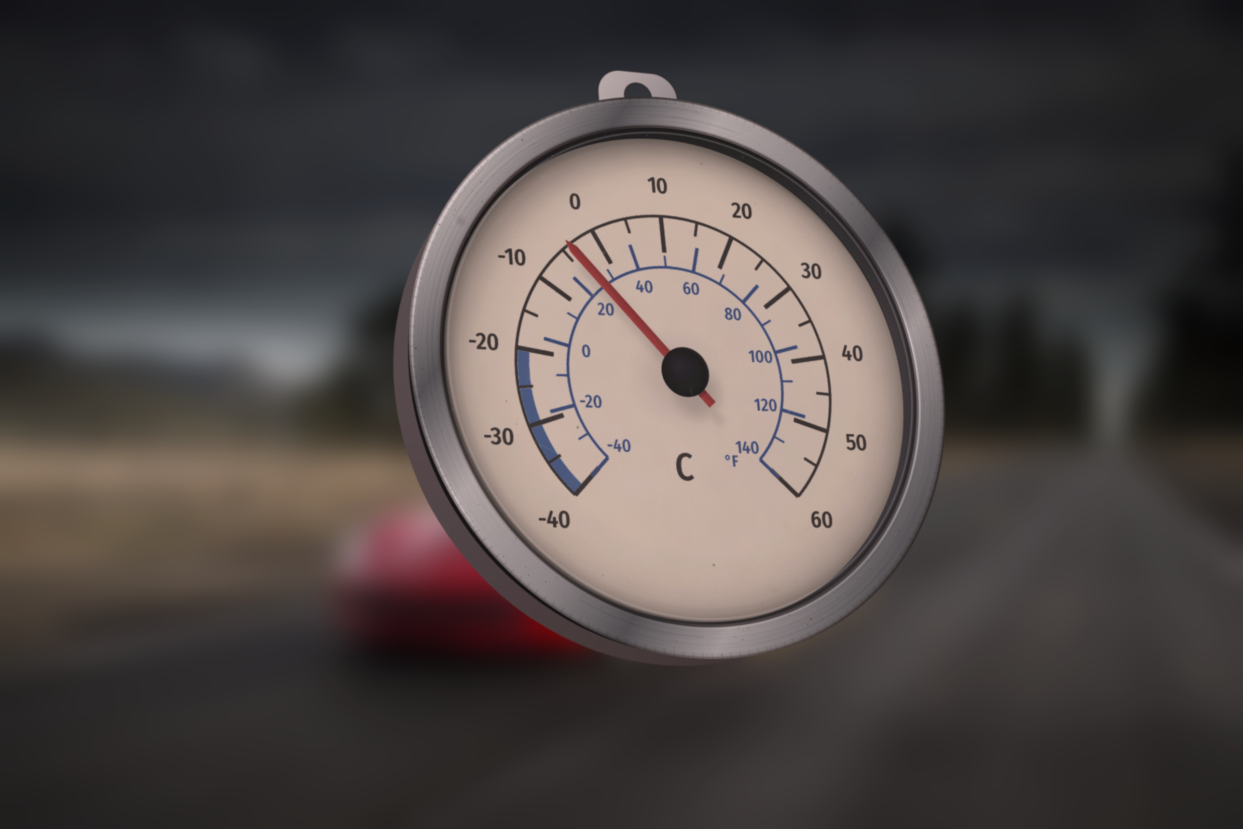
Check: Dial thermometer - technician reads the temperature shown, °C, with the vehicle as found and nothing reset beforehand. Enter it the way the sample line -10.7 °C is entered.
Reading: -5 °C
